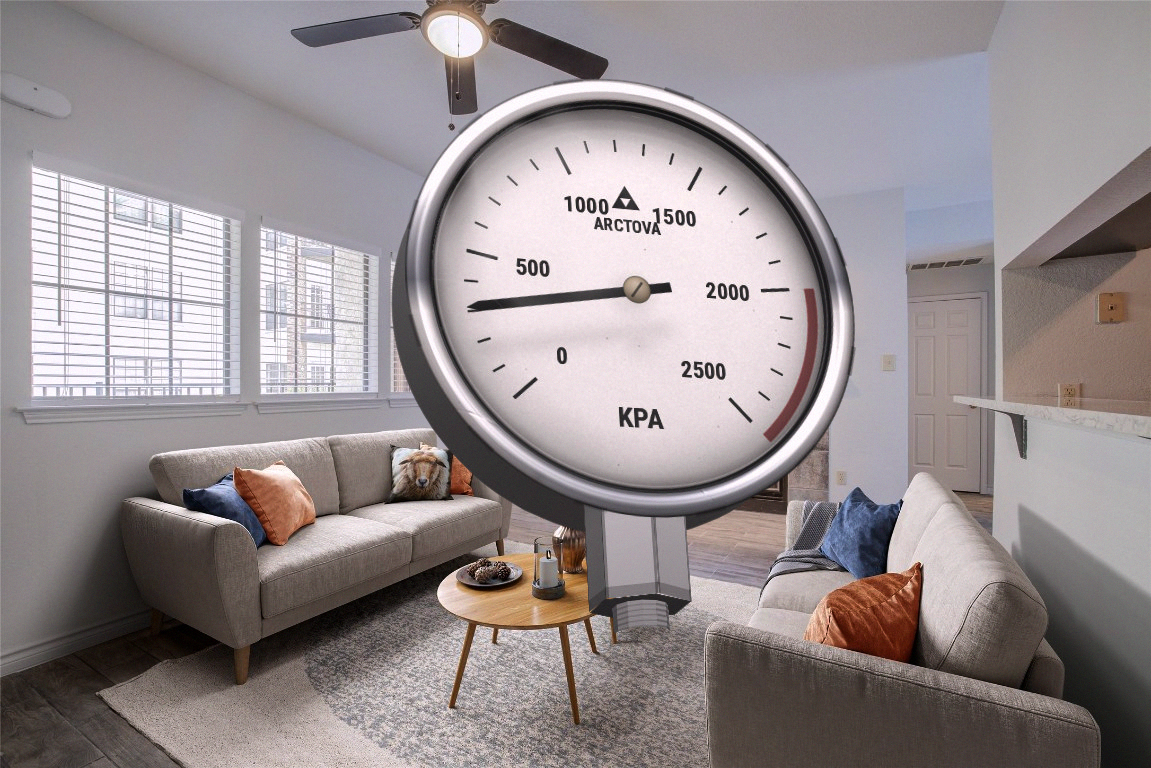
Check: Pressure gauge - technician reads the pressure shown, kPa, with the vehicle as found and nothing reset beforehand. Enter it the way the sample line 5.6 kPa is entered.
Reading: 300 kPa
